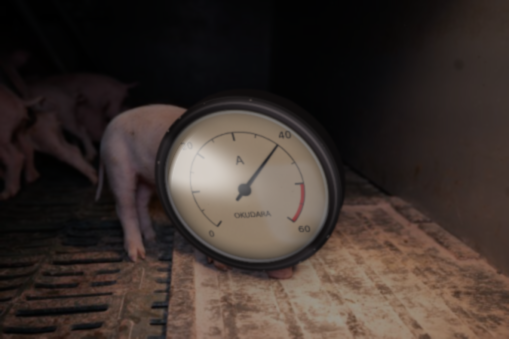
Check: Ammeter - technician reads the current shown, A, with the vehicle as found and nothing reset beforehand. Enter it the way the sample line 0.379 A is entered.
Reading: 40 A
